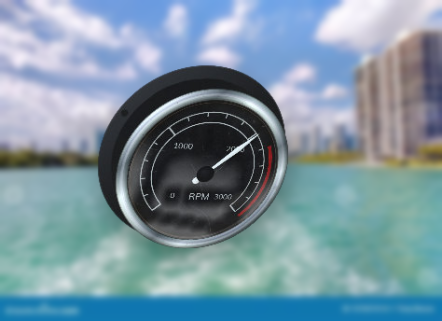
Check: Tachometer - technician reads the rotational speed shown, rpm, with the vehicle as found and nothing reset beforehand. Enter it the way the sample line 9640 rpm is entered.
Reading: 2000 rpm
